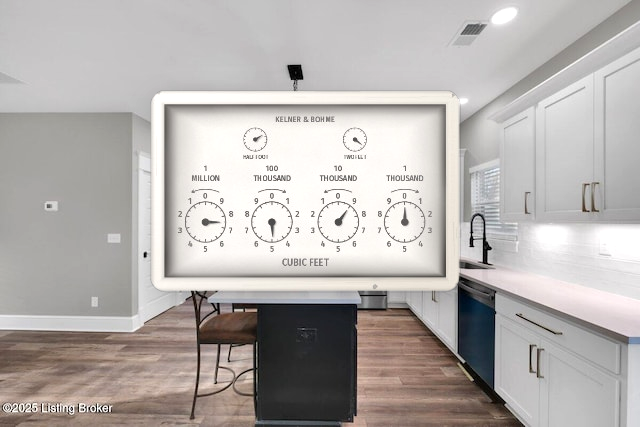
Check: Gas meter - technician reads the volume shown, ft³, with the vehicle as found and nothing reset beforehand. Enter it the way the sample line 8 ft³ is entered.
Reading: 749000 ft³
